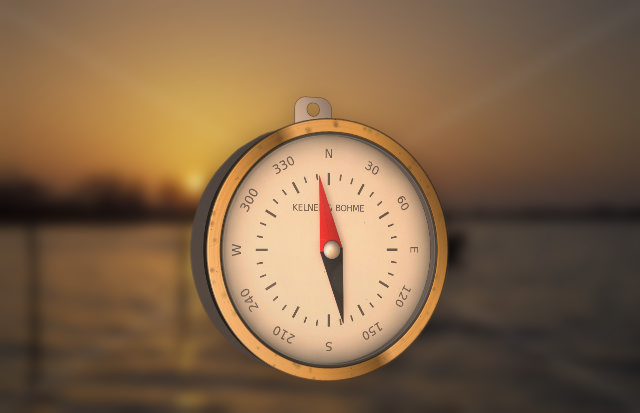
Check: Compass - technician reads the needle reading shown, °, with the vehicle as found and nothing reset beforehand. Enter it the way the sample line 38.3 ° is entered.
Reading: 350 °
